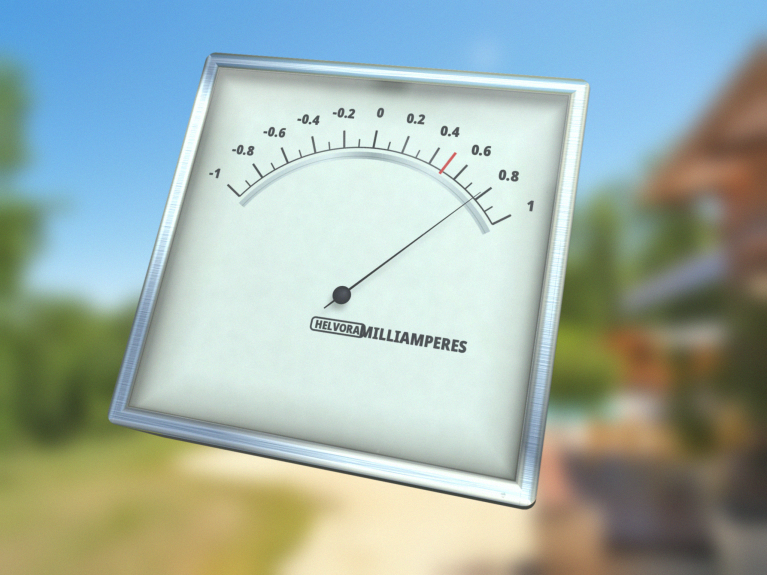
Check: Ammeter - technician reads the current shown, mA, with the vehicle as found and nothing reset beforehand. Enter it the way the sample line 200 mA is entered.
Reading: 0.8 mA
